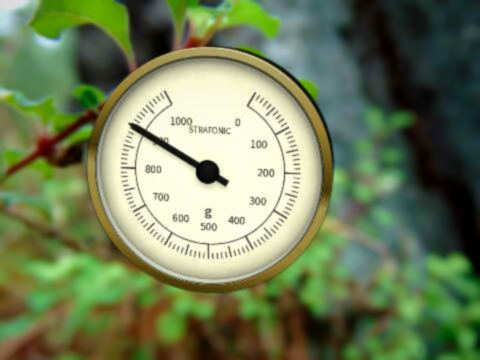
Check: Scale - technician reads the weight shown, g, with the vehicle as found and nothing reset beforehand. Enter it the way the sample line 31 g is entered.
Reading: 900 g
